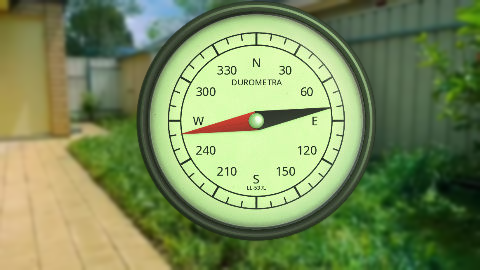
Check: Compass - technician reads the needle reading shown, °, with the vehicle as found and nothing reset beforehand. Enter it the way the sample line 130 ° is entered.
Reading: 260 °
